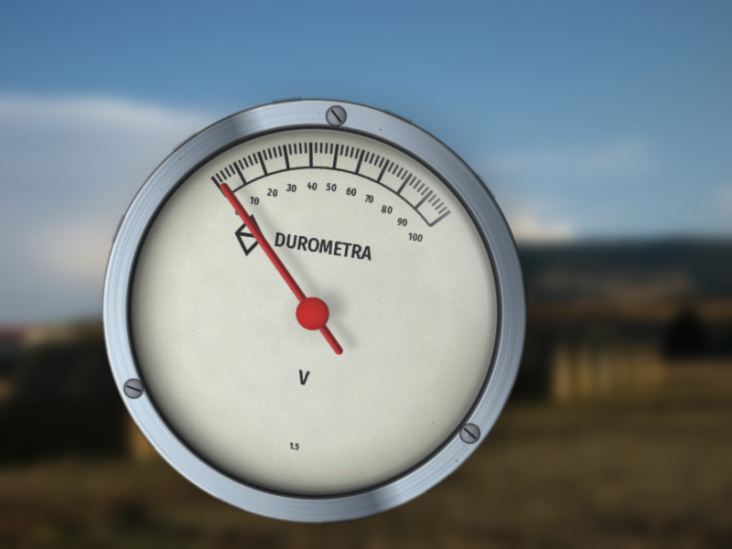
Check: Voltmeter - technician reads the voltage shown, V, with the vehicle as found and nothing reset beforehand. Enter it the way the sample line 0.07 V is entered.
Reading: 2 V
